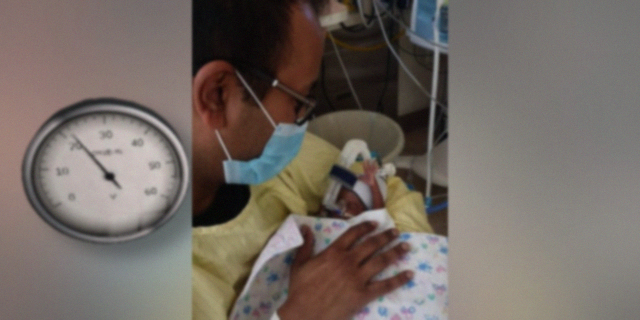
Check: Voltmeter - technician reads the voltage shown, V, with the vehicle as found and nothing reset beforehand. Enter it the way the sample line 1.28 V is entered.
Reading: 22 V
